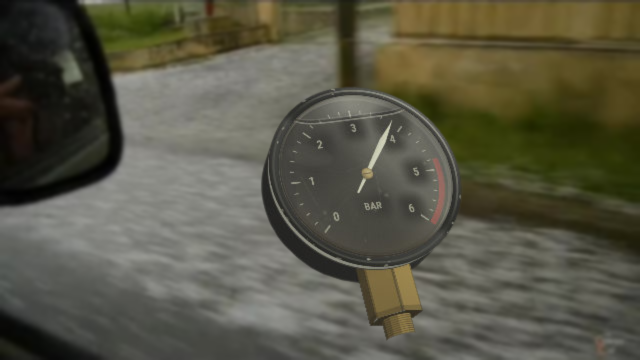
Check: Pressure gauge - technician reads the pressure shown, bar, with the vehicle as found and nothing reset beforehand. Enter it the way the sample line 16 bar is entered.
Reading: 3.8 bar
